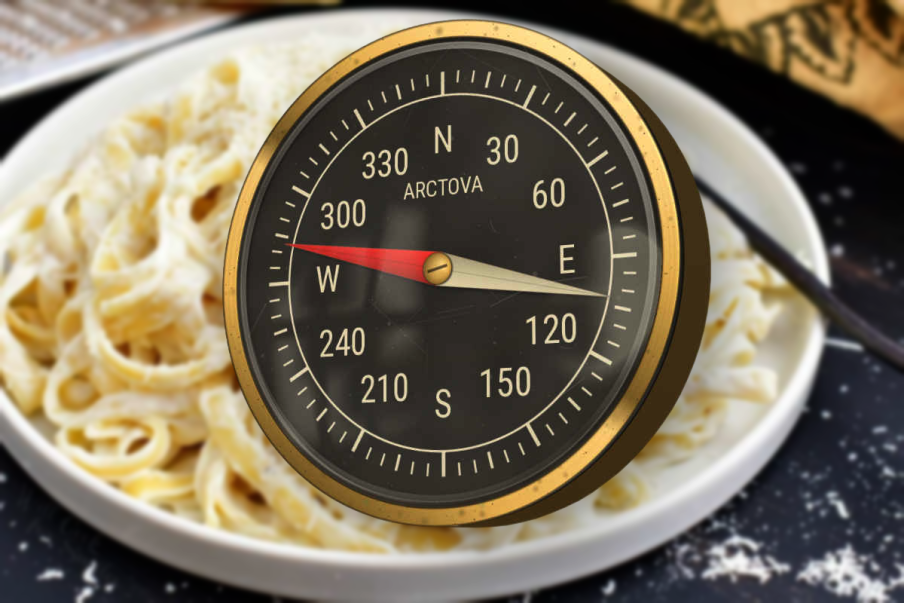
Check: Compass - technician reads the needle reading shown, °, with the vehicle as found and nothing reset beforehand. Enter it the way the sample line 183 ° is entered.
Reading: 282.5 °
